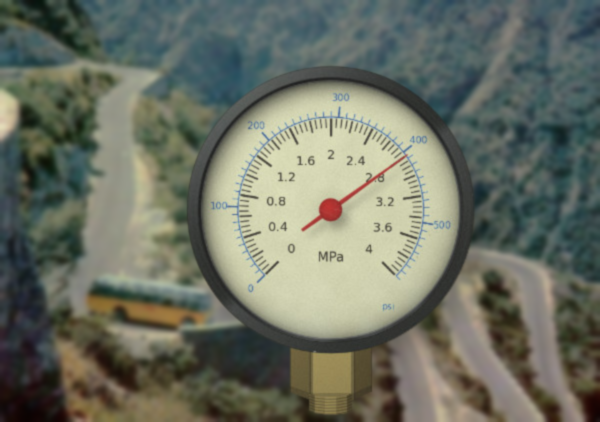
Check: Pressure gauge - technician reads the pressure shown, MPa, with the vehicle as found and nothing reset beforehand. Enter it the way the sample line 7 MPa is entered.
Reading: 2.8 MPa
